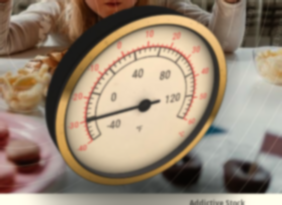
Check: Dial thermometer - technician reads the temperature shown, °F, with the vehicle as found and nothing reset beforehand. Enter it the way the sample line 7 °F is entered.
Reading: -20 °F
